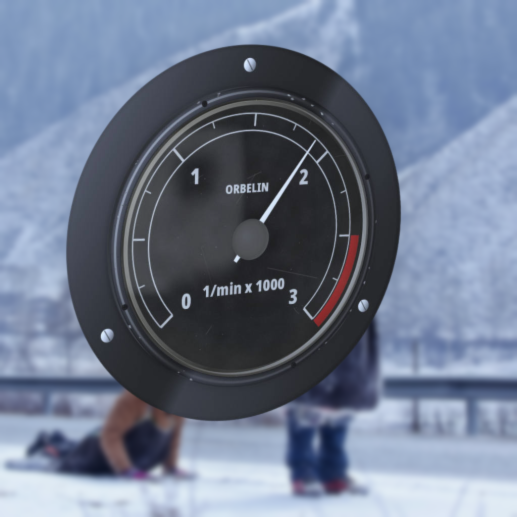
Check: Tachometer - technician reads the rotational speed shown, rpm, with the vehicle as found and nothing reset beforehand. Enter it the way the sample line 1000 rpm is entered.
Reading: 1875 rpm
